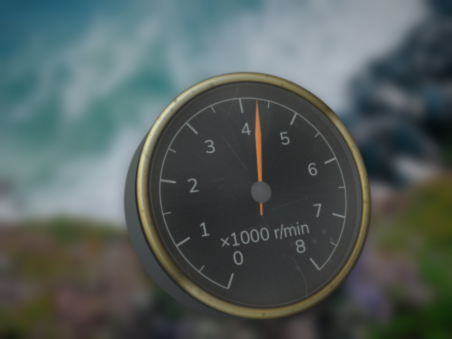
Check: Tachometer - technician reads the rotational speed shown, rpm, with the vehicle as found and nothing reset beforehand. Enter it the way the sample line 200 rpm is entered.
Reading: 4250 rpm
